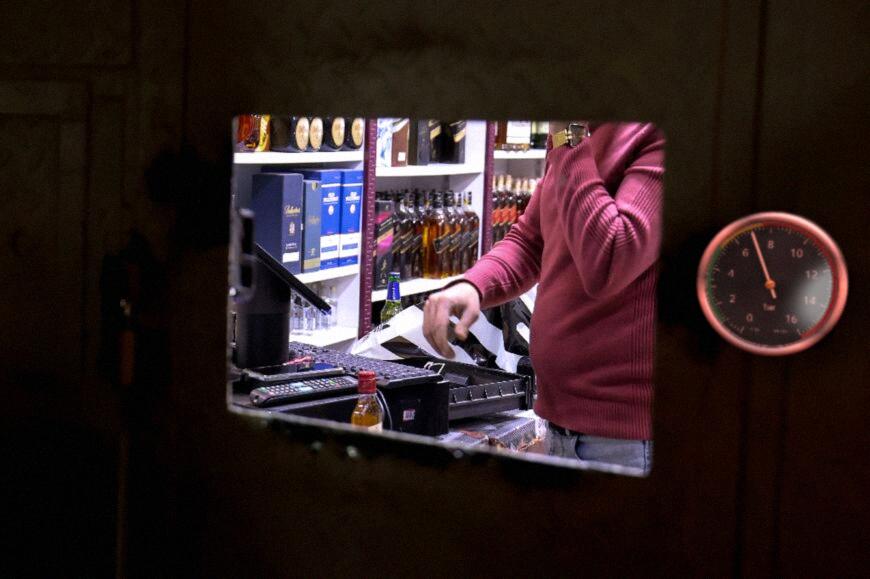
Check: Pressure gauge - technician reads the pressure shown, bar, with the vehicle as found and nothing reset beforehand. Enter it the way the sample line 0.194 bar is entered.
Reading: 7 bar
